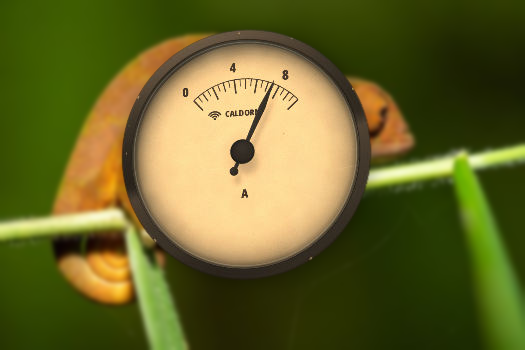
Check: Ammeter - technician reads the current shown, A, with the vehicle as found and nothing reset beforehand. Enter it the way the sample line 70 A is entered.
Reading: 7.5 A
